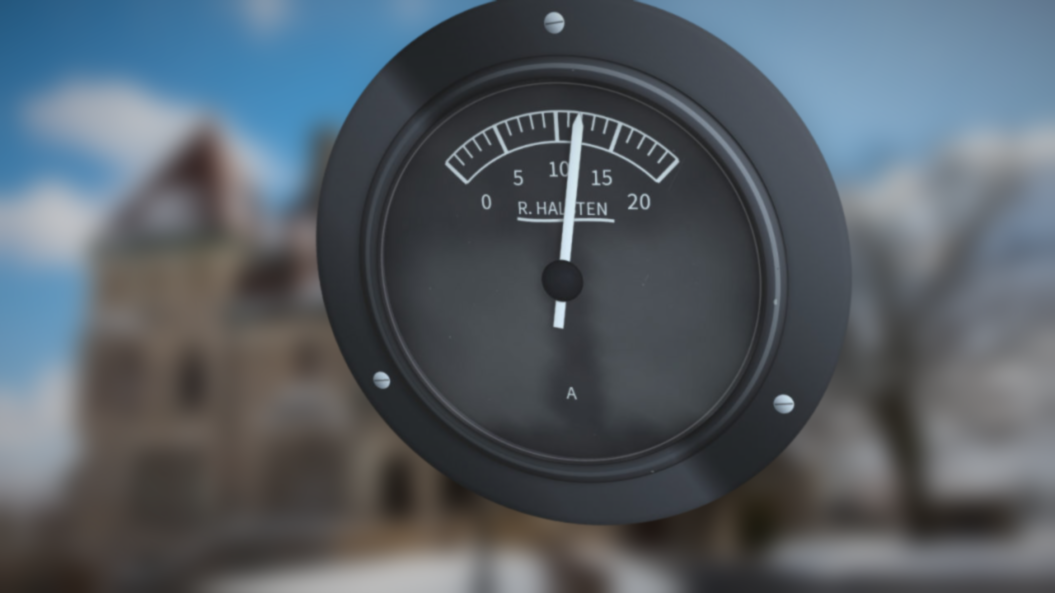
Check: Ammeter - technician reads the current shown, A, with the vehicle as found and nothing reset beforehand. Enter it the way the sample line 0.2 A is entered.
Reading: 12 A
